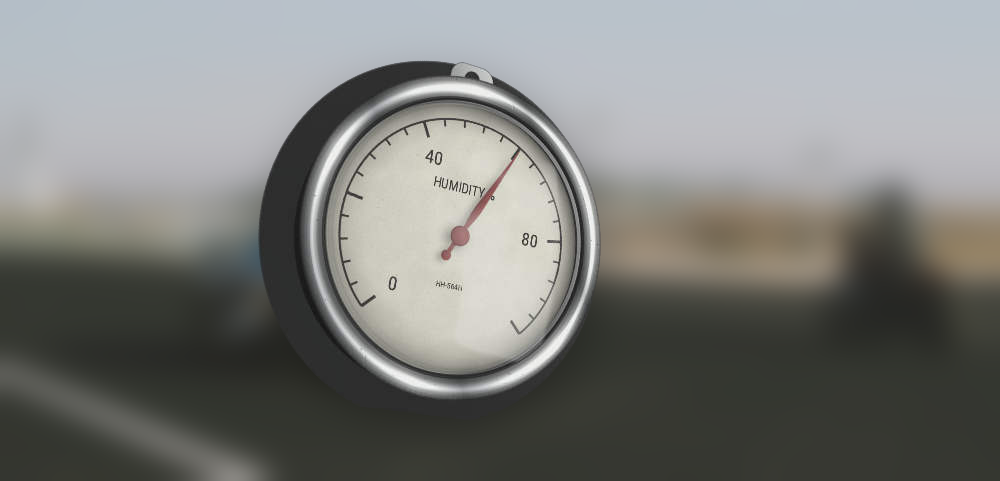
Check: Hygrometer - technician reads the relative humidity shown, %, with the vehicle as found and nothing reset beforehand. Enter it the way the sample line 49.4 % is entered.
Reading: 60 %
